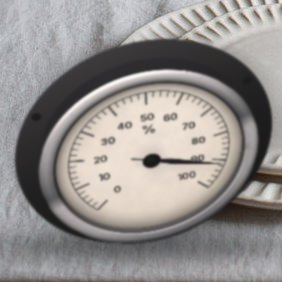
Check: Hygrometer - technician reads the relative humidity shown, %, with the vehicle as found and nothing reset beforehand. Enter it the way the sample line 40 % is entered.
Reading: 90 %
